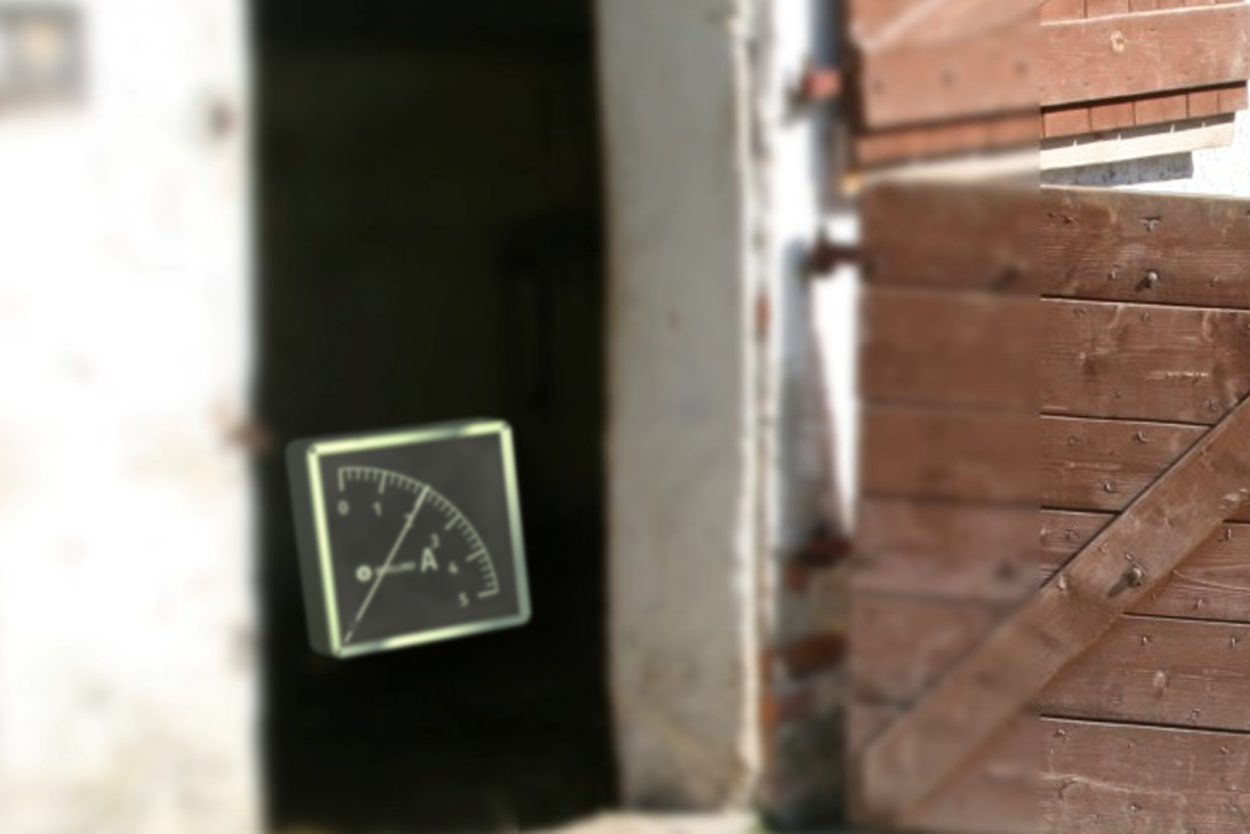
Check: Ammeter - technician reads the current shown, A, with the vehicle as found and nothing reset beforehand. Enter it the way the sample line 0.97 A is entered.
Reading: 2 A
